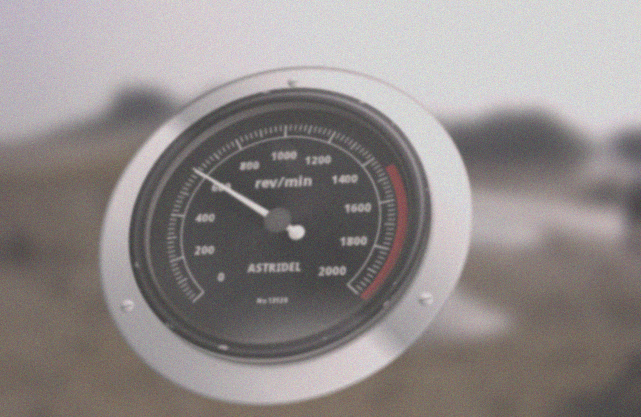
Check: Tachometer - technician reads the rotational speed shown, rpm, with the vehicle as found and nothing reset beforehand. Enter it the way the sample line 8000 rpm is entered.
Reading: 600 rpm
